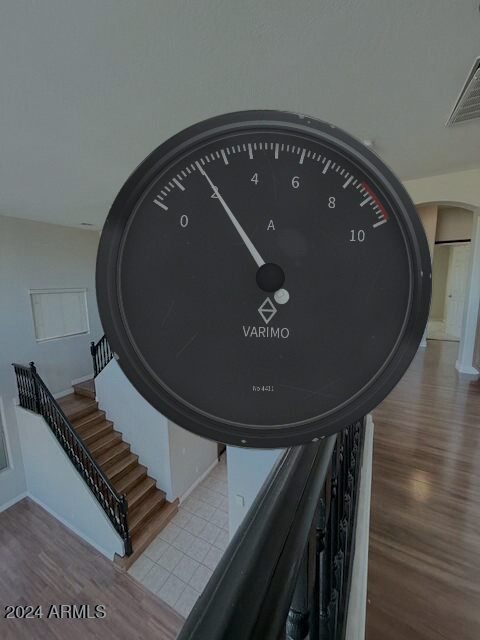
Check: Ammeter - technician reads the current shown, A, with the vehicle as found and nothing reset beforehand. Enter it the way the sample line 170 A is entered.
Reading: 2 A
